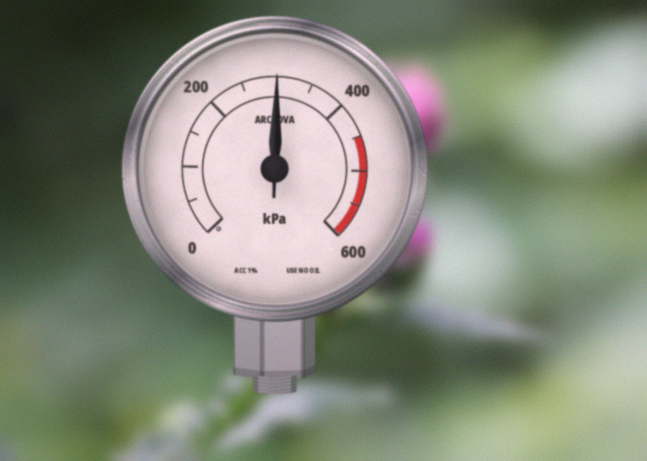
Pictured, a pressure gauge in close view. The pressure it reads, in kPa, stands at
300 kPa
